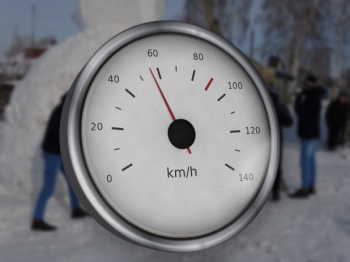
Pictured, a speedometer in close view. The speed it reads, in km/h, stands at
55 km/h
